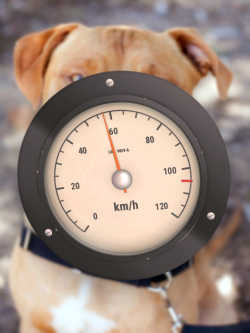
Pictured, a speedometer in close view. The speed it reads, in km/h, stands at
57.5 km/h
